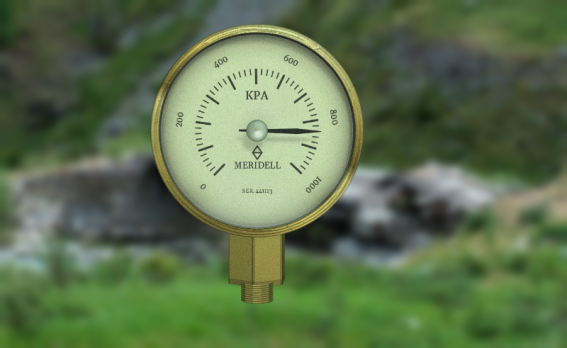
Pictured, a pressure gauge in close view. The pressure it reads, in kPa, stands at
840 kPa
